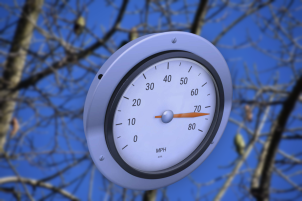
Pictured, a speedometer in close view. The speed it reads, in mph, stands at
72.5 mph
